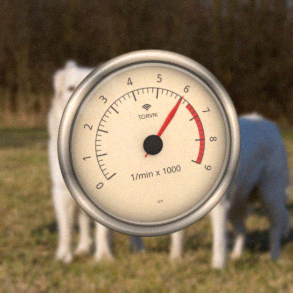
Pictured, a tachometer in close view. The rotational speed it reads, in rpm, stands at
6000 rpm
